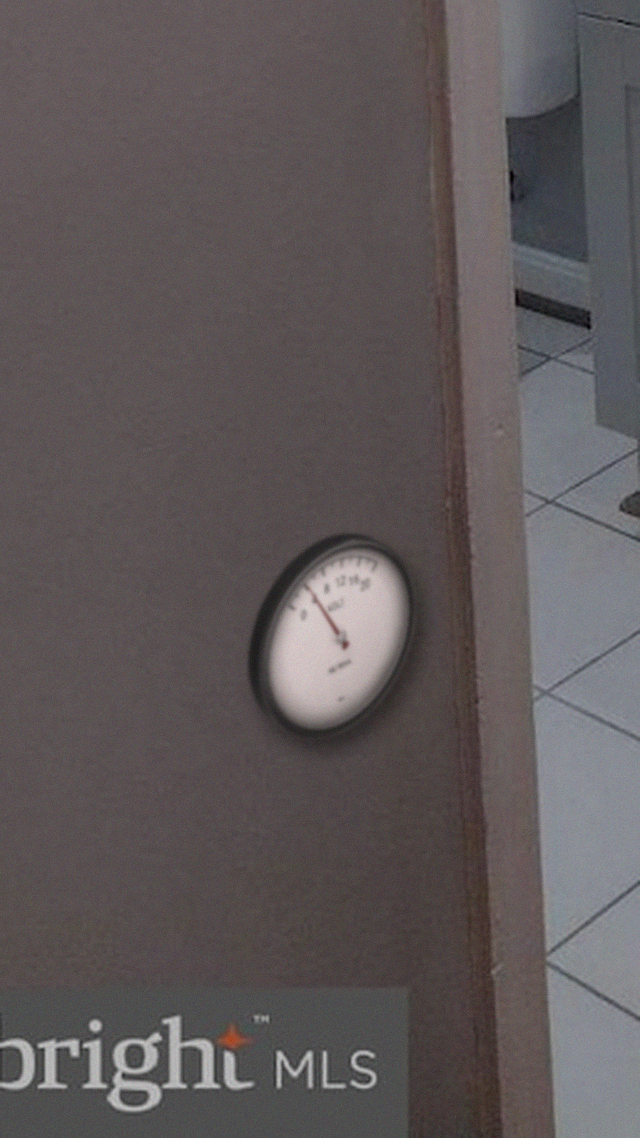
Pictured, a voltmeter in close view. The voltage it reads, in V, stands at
4 V
